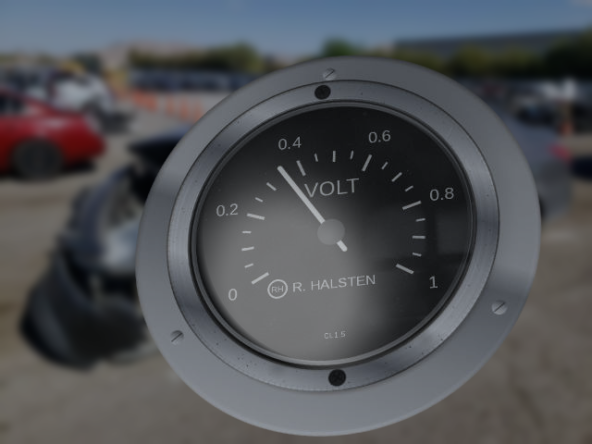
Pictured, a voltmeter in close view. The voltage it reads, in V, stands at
0.35 V
